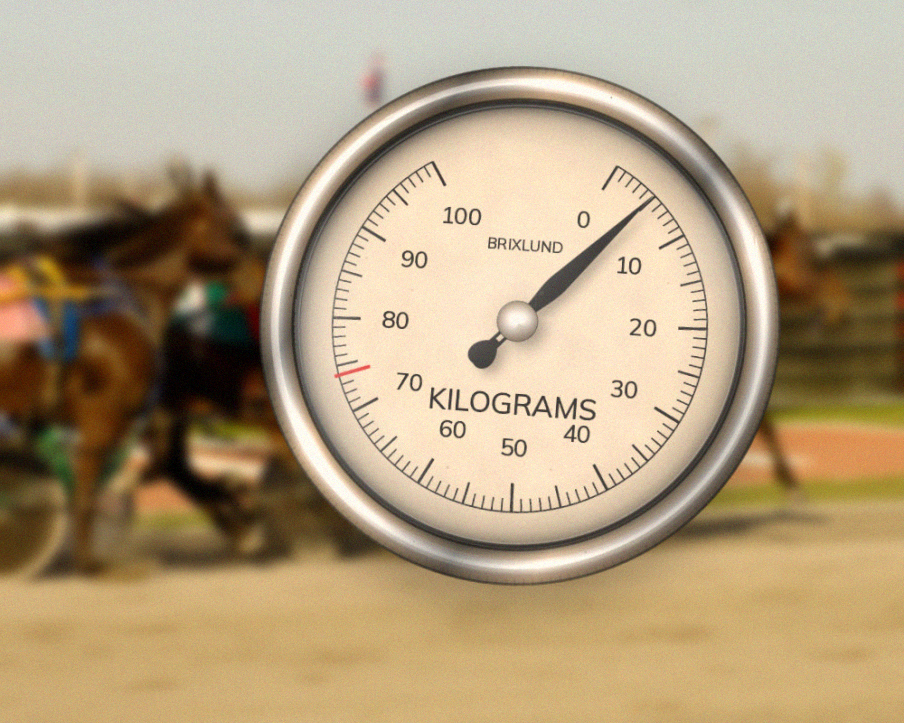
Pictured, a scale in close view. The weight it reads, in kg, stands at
5 kg
